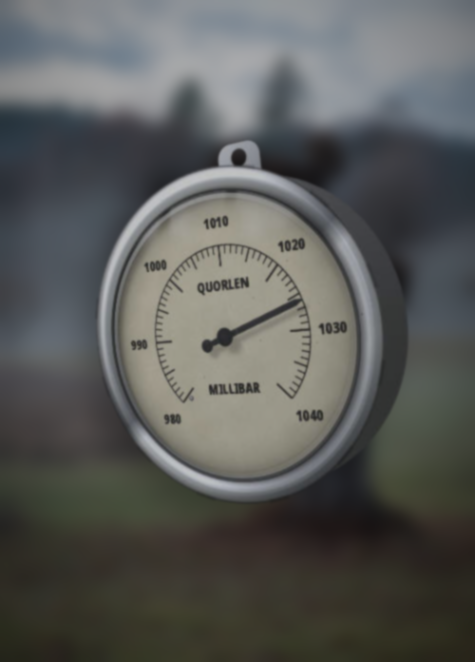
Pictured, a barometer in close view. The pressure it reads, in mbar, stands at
1026 mbar
